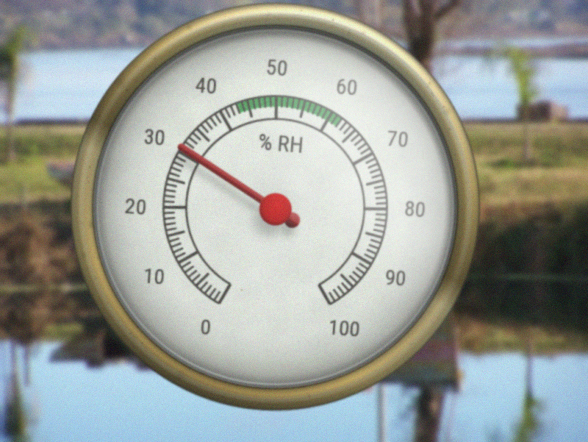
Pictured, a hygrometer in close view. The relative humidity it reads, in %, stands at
31 %
